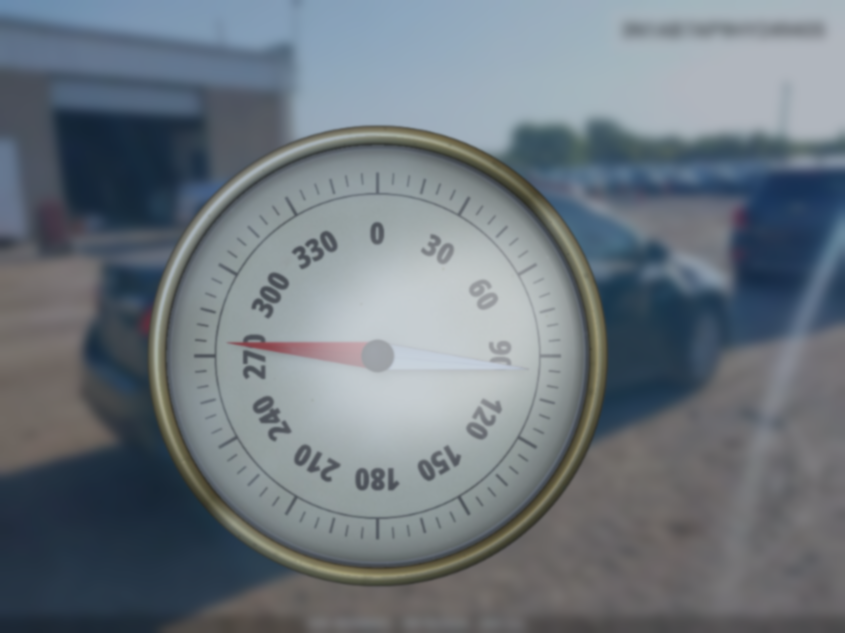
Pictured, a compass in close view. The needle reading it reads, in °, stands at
275 °
